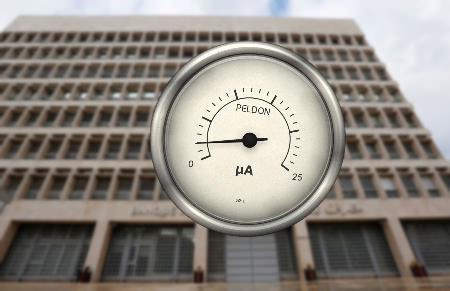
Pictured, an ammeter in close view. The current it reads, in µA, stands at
2 µA
